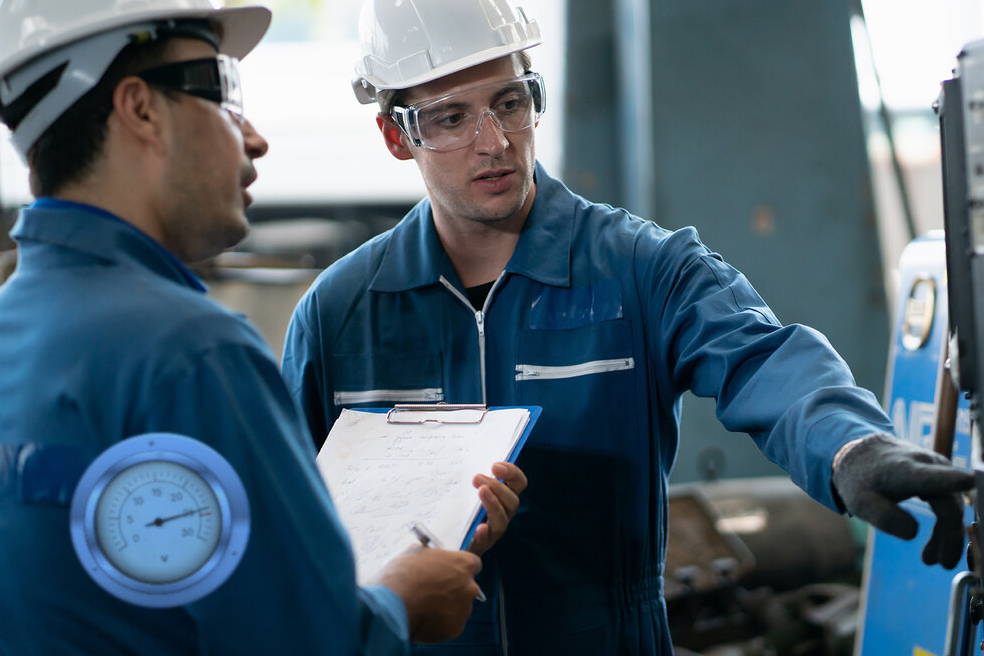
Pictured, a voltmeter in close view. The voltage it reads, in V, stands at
25 V
